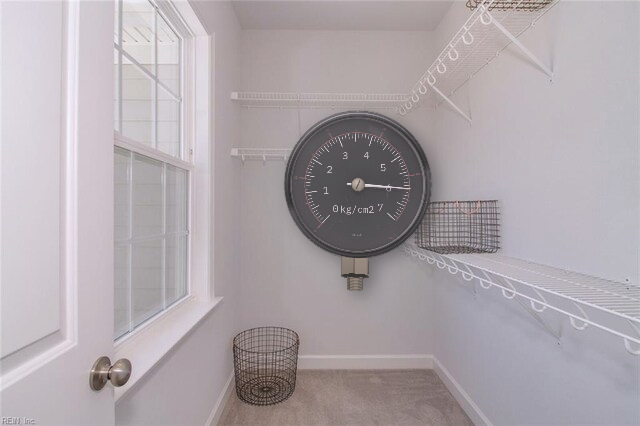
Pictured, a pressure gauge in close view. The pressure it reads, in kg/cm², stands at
6 kg/cm²
